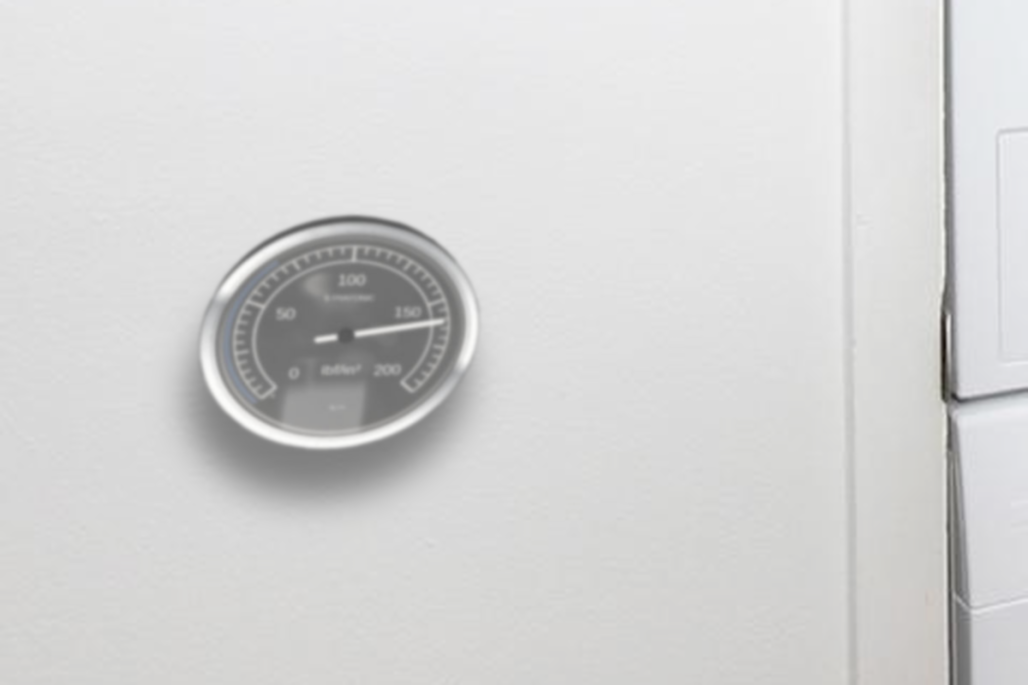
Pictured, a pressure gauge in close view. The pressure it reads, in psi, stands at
160 psi
